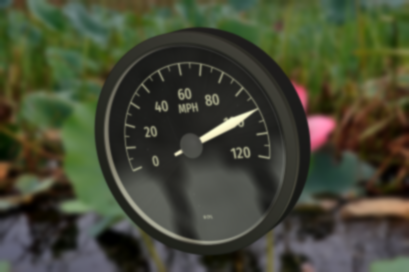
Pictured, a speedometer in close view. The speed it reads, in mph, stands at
100 mph
